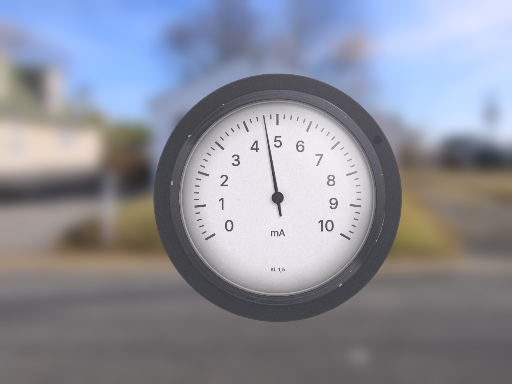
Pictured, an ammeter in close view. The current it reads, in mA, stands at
4.6 mA
